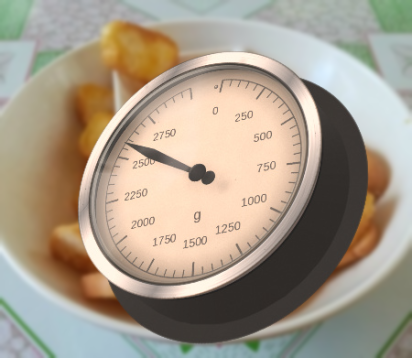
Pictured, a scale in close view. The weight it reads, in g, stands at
2575 g
